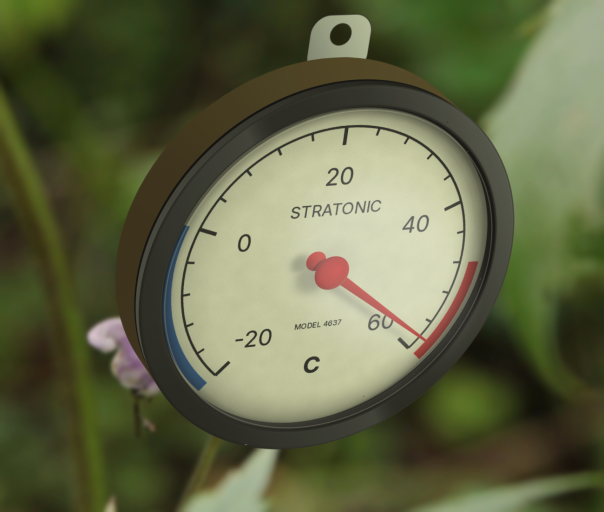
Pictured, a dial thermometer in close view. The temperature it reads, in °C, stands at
58 °C
